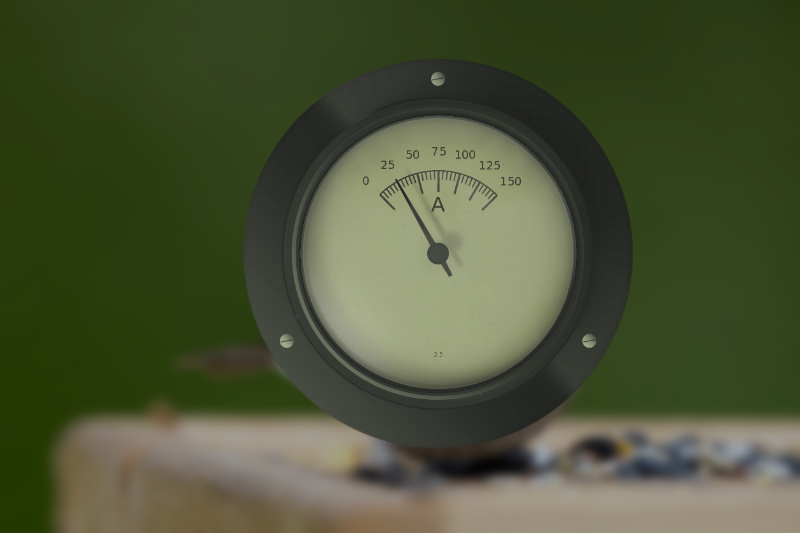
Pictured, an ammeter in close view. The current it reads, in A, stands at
25 A
